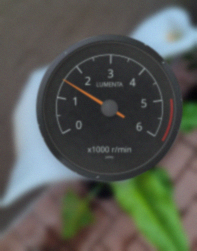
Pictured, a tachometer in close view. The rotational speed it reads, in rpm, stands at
1500 rpm
